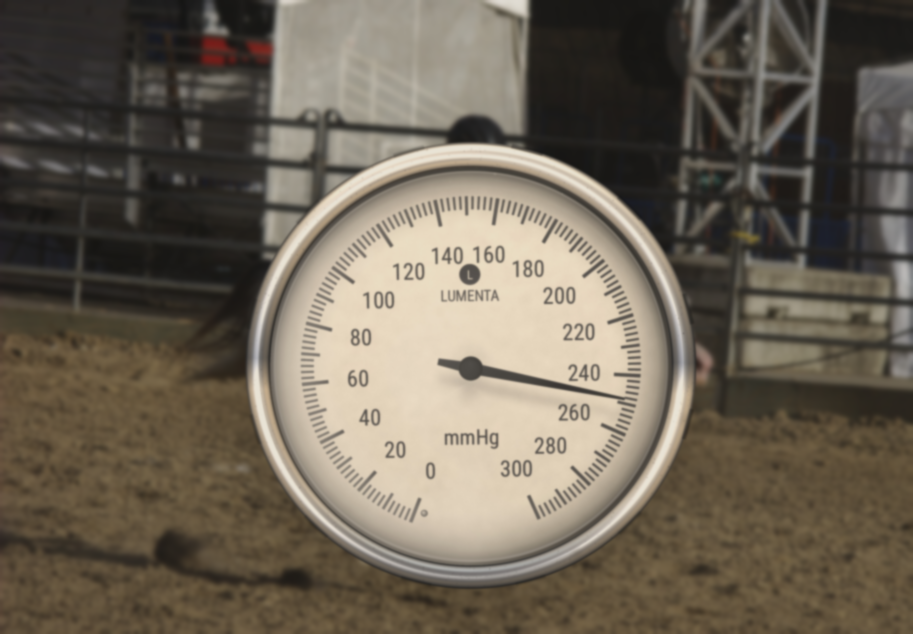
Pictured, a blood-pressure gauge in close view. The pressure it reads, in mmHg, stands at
248 mmHg
